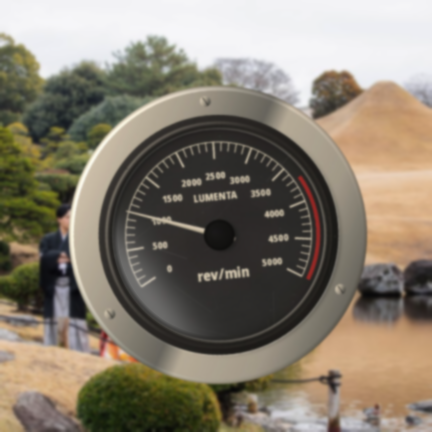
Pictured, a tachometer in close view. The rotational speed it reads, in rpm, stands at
1000 rpm
